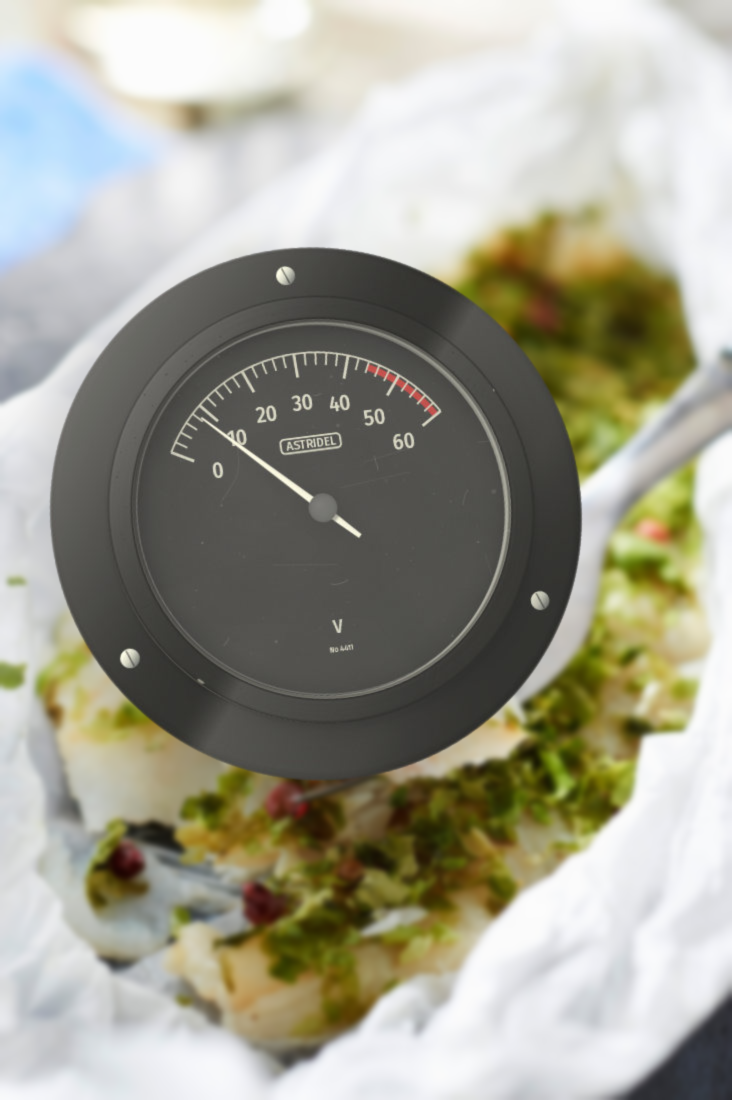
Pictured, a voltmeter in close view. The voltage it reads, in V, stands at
8 V
